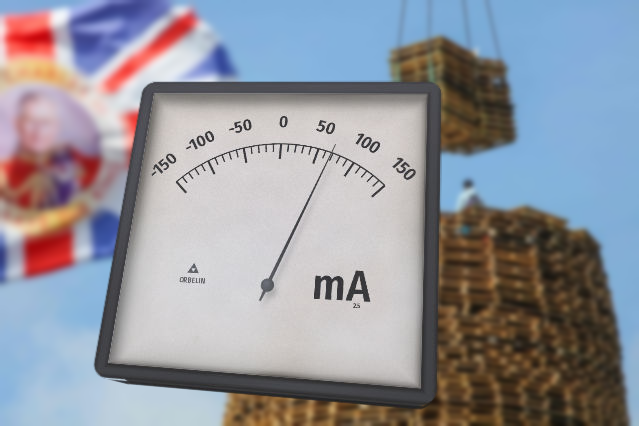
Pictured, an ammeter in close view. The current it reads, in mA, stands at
70 mA
